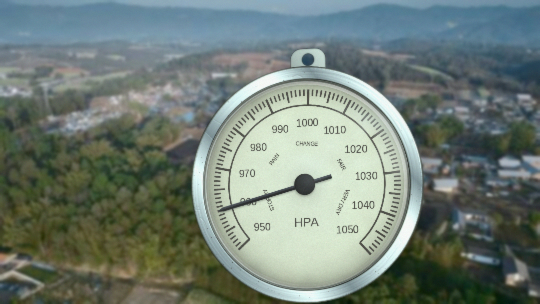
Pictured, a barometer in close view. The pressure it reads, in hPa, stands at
960 hPa
